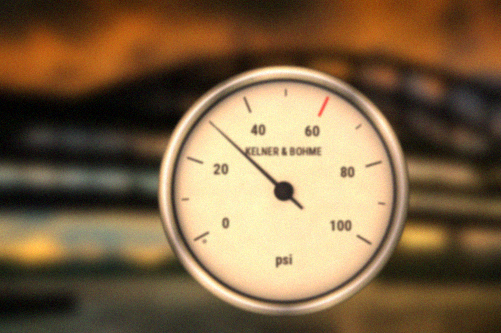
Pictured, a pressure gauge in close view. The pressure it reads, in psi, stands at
30 psi
